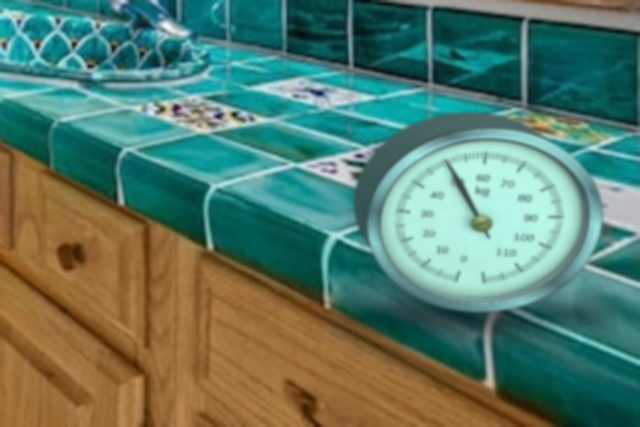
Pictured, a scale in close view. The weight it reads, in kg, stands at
50 kg
